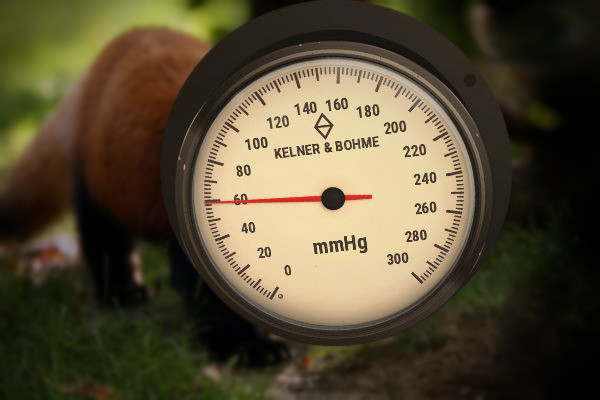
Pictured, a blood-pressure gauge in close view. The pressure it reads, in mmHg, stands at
60 mmHg
